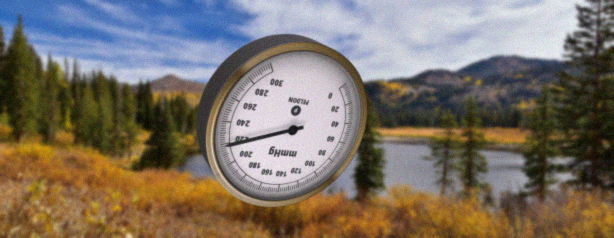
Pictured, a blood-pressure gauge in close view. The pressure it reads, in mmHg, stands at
220 mmHg
